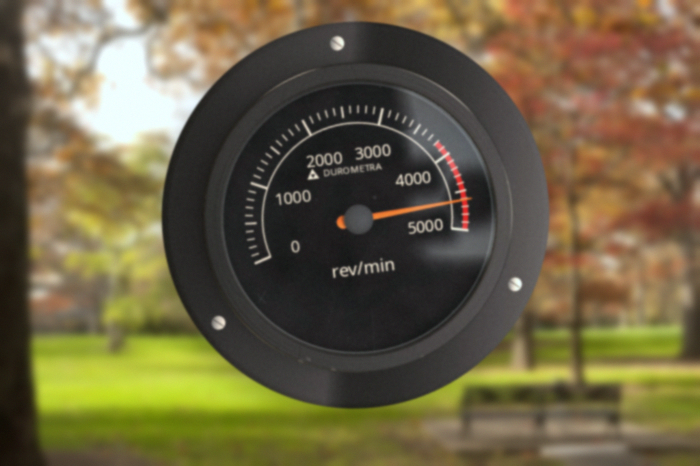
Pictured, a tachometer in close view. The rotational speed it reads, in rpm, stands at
4600 rpm
